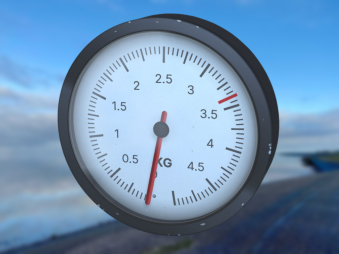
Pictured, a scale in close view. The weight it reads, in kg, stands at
0 kg
